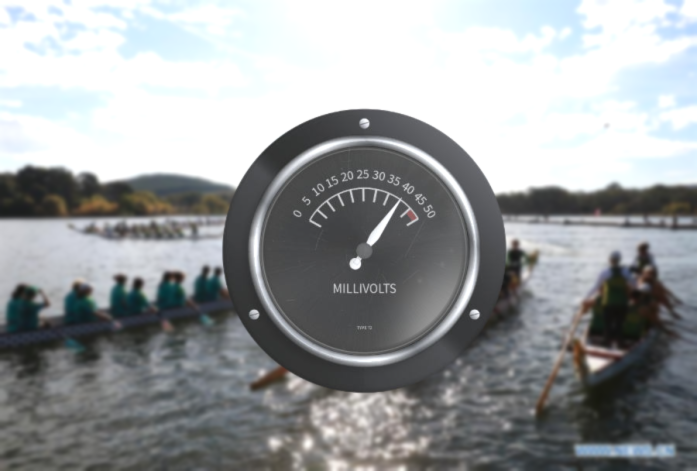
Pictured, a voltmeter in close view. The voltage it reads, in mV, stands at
40 mV
